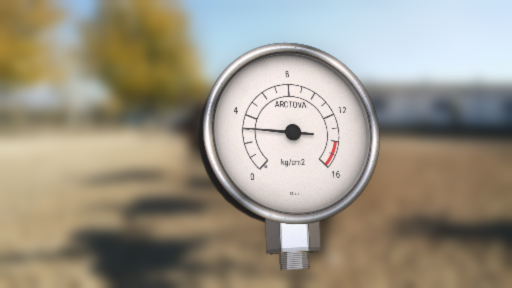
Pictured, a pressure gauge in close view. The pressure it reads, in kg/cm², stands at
3 kg/cm²
